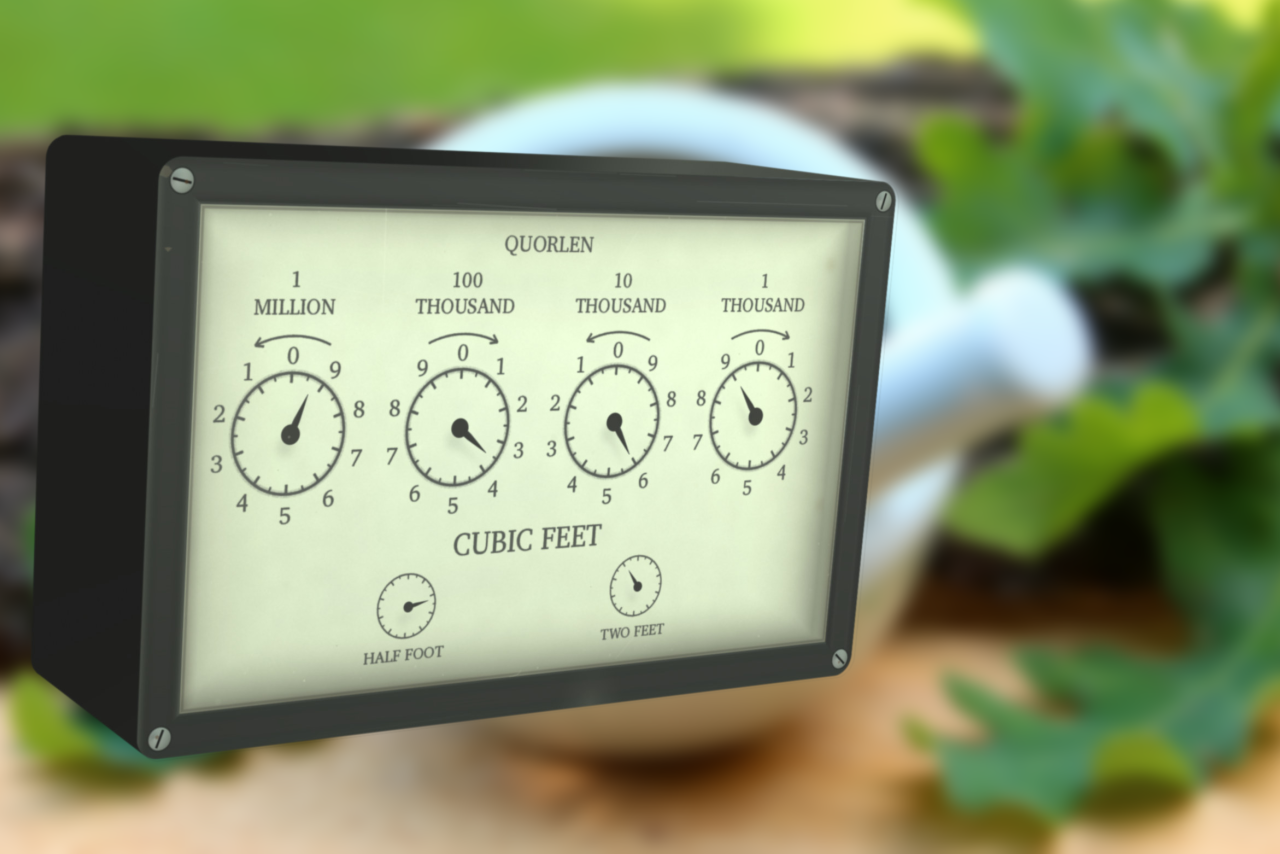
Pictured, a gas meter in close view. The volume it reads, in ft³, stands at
935900 ft³
